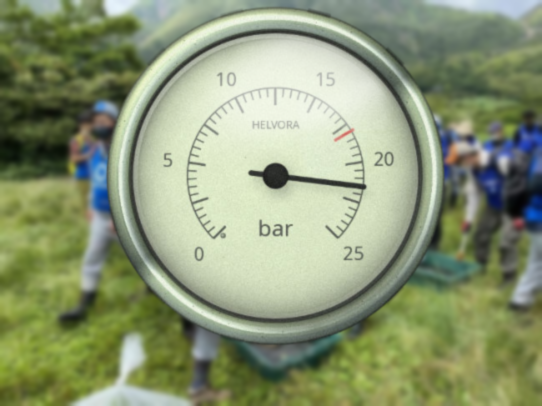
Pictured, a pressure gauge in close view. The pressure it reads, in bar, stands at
21.5 bar
